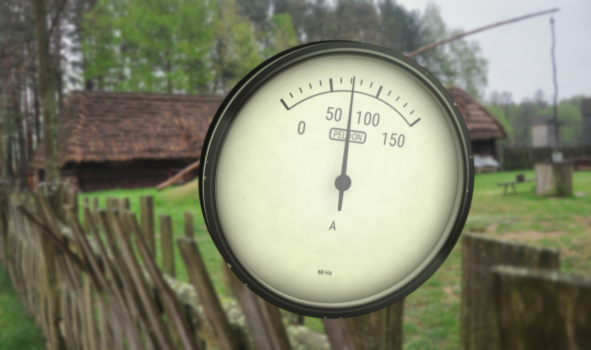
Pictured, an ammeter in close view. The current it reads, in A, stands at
70 A
